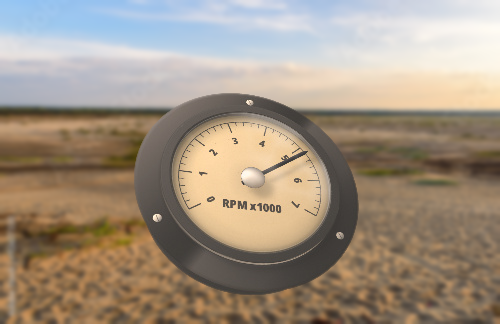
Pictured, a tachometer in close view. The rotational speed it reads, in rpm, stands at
5200 rpm
